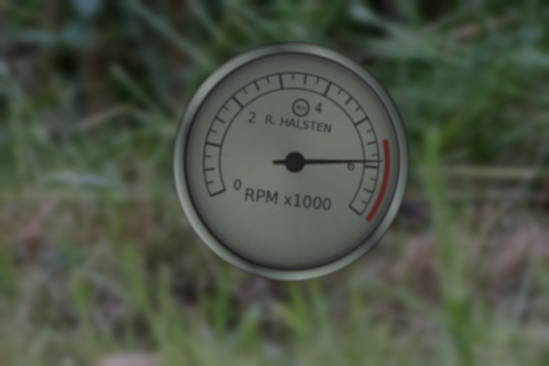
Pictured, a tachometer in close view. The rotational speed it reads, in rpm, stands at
5875 rpm
